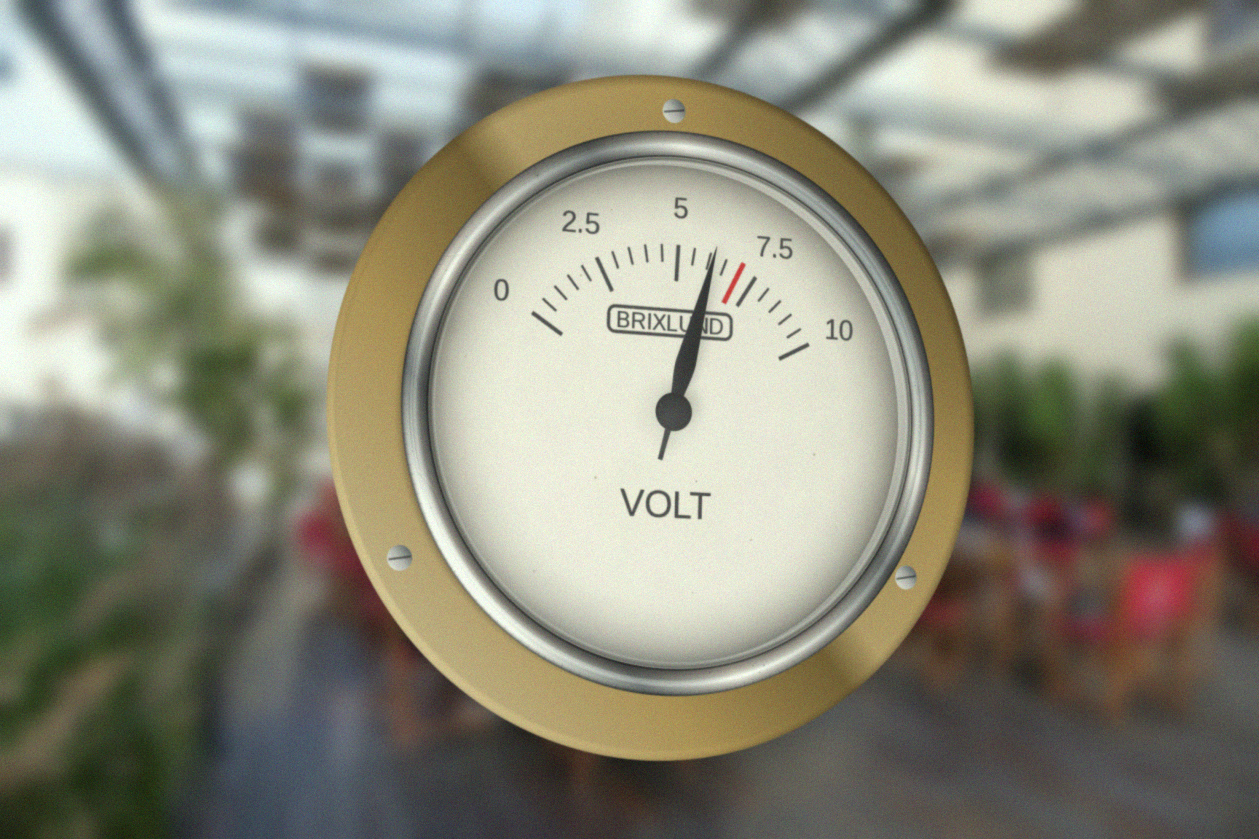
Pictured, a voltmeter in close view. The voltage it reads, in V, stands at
6 V
